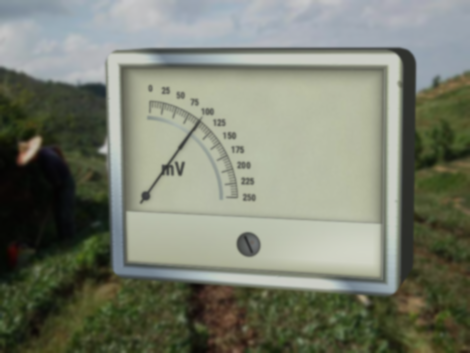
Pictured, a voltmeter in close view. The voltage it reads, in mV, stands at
100 mV
